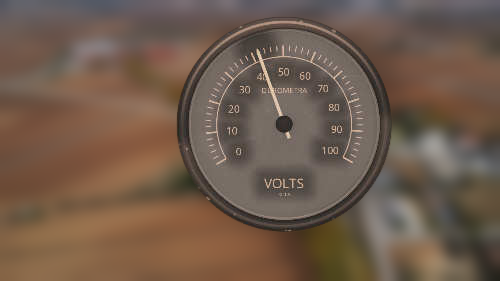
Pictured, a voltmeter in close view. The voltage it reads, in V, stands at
42 V
